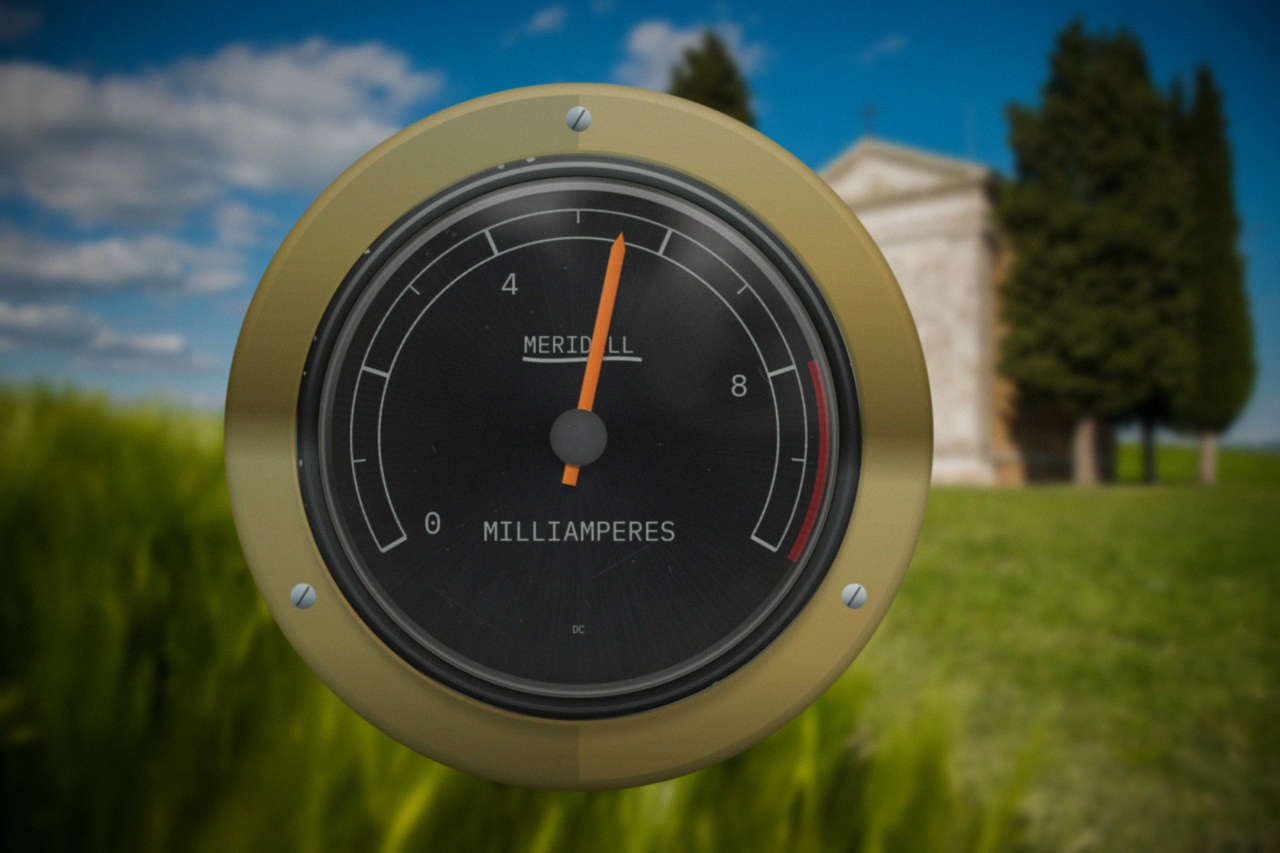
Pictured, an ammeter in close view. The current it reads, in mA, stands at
5.5 mA
